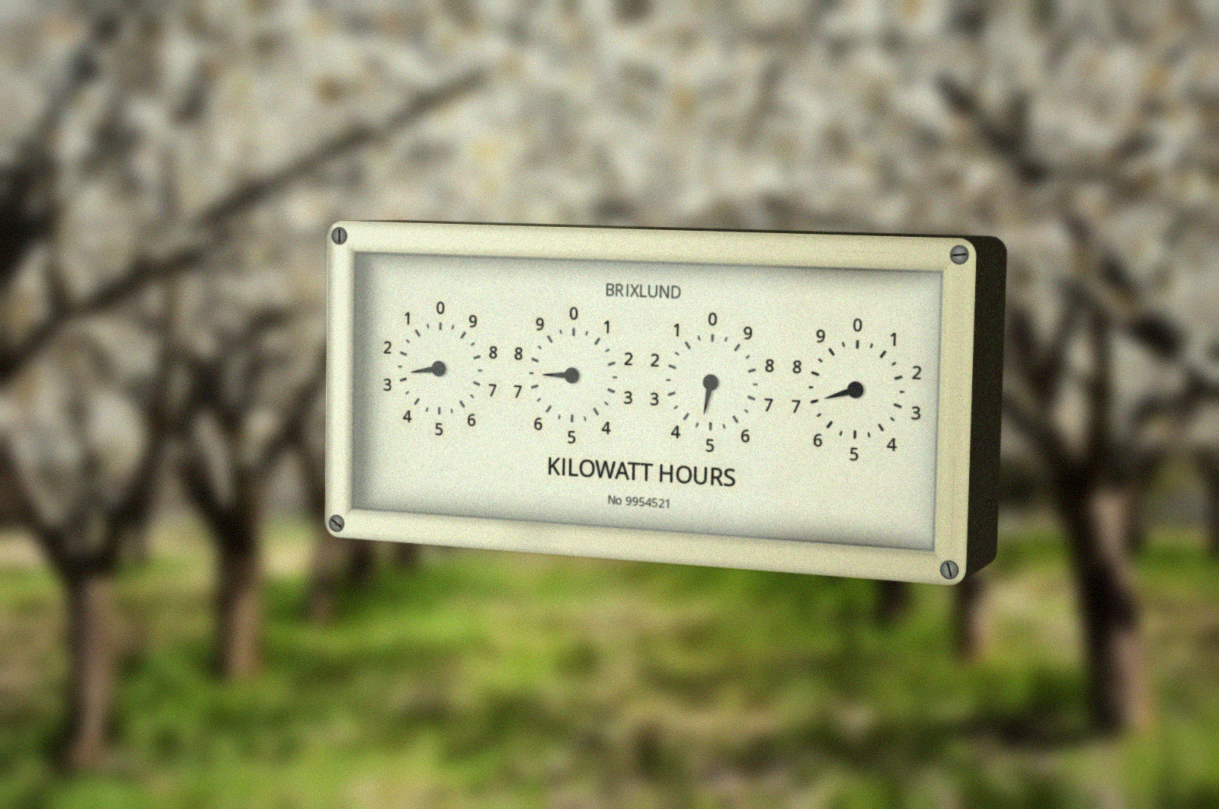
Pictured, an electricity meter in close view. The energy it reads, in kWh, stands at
2747 kWh
